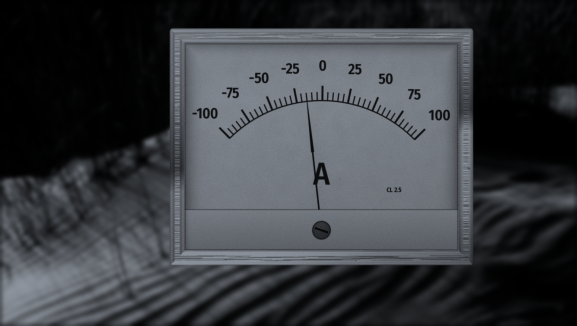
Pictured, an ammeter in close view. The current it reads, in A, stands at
-15 A
